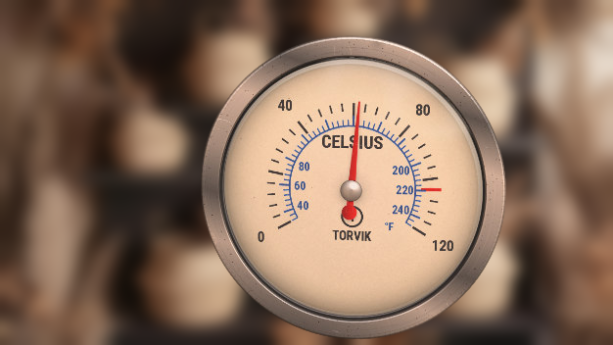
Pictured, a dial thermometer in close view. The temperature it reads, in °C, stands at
62 °C
